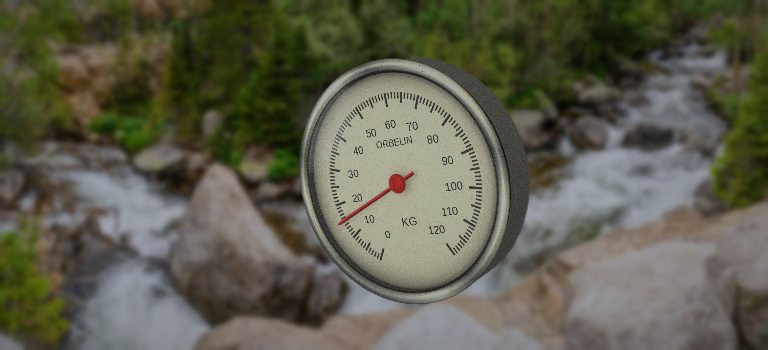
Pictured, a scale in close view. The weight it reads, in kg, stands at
15 kg
